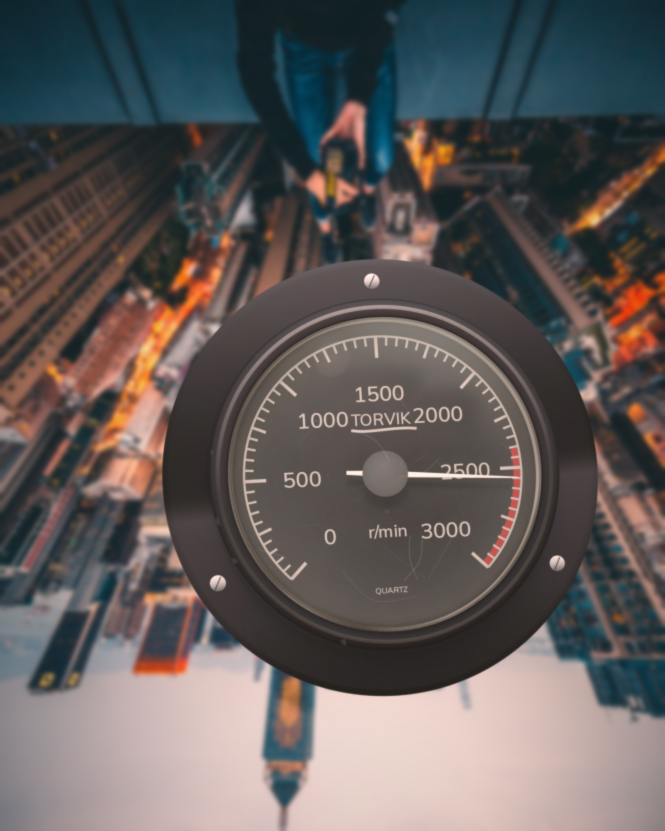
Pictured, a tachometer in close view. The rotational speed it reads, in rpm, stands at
2550 rpm
